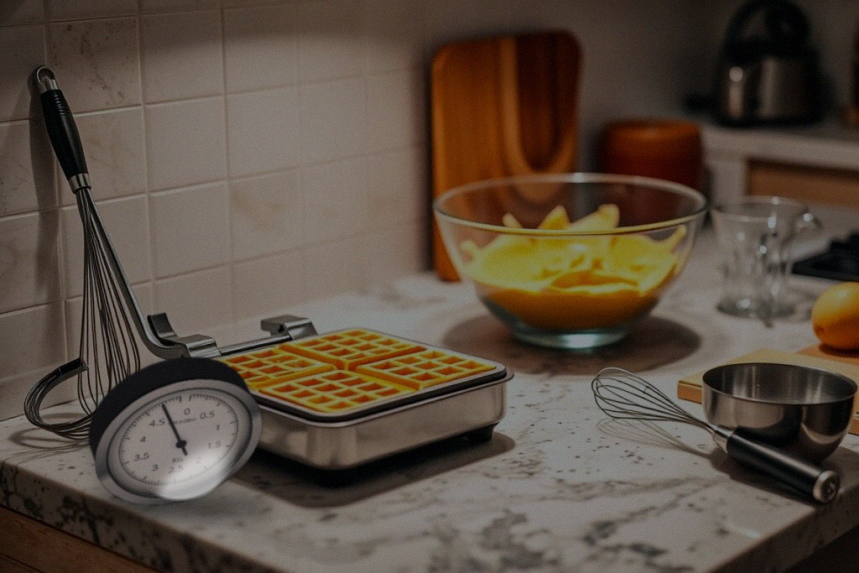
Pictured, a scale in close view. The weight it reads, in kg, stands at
4.75 kg
